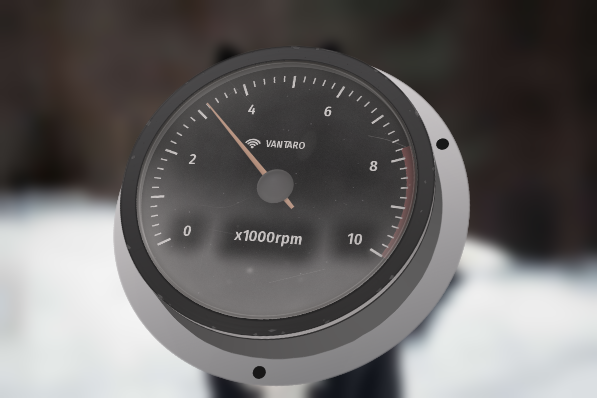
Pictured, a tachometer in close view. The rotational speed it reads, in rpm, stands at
3200 rpm
